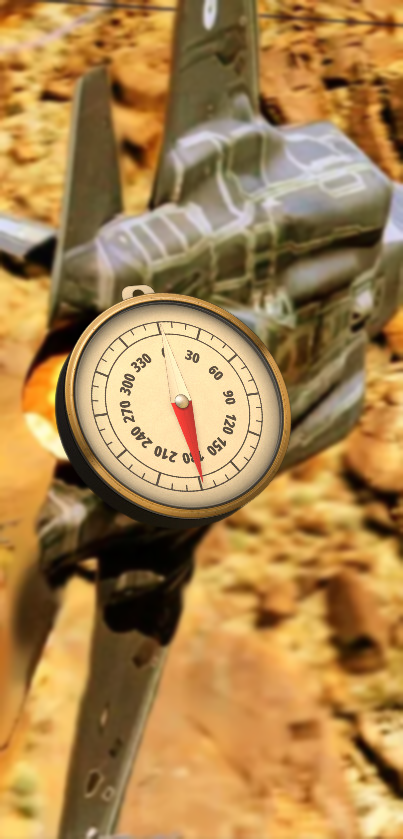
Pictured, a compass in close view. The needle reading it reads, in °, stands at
180 °
